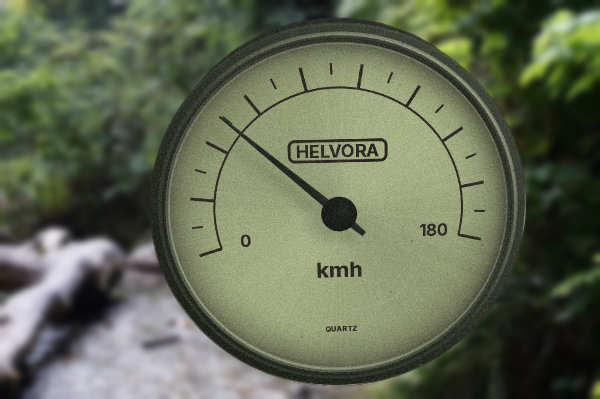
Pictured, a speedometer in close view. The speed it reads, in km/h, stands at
50 km/h
